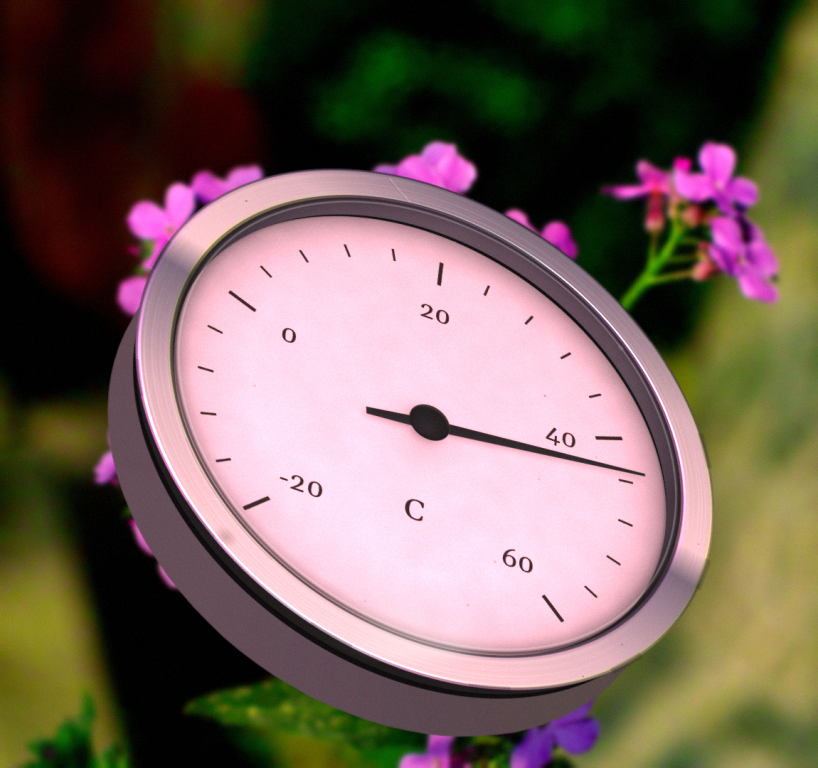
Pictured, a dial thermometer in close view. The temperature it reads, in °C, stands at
44 °C
